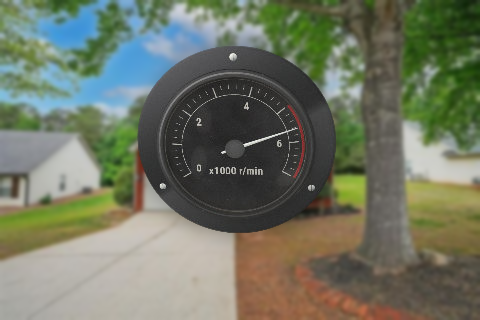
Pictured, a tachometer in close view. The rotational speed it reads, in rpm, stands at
5600 rpm
